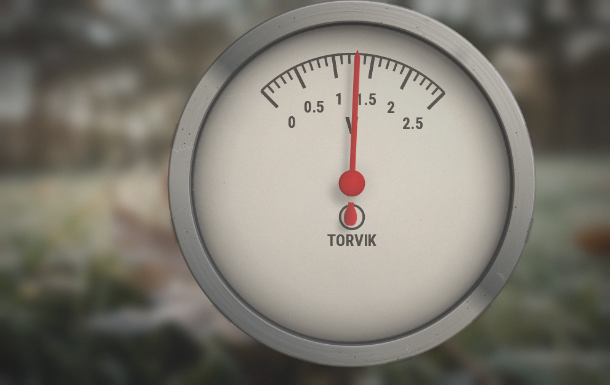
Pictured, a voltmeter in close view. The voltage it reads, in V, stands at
1.3 V
